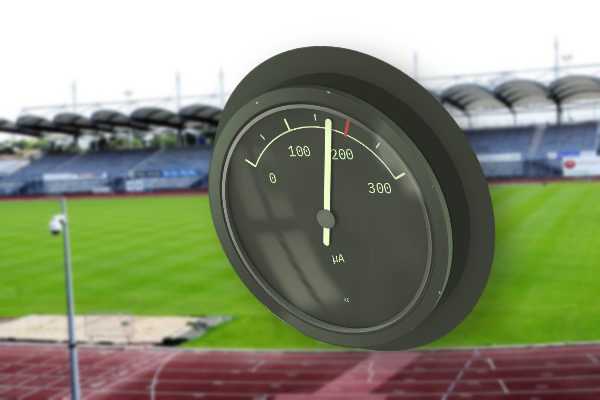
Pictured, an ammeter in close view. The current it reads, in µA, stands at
175 µA
